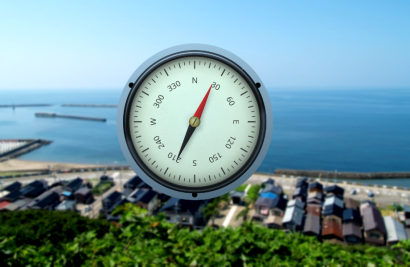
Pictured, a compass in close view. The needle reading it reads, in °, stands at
25 °
